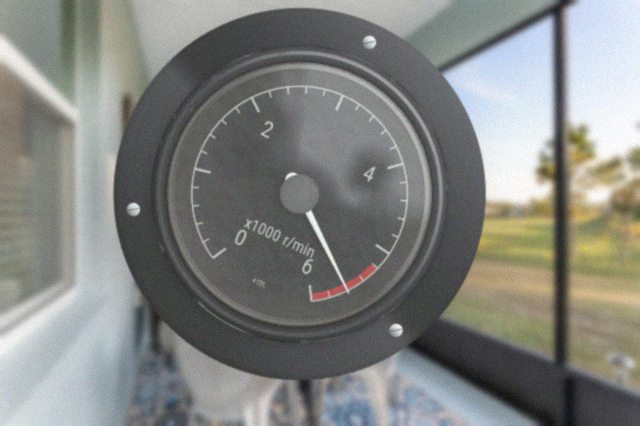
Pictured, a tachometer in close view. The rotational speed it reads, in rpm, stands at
5600 rpm
